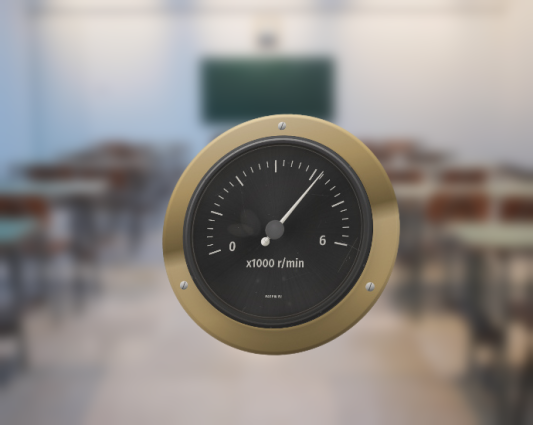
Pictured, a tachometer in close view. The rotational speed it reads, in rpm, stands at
4200 rpm
